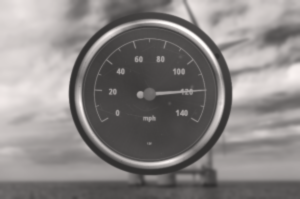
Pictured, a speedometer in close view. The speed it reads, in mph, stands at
120 mph
